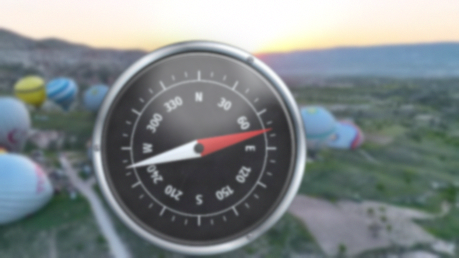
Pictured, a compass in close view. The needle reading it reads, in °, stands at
75 °
